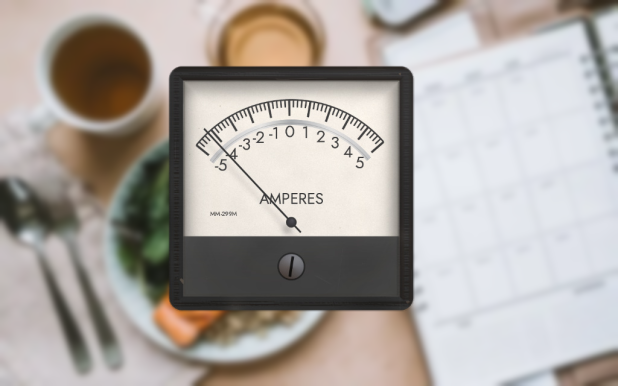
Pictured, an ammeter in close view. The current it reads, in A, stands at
-4.2 A
